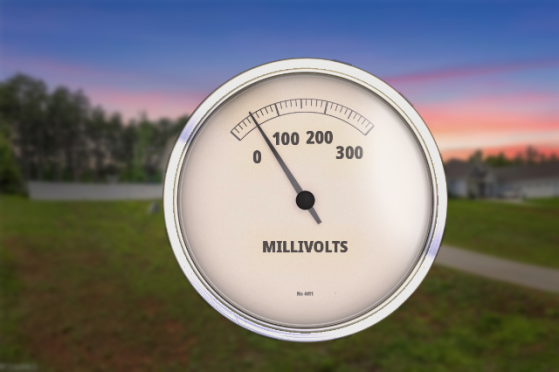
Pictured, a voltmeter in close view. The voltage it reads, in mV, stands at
50 mV
